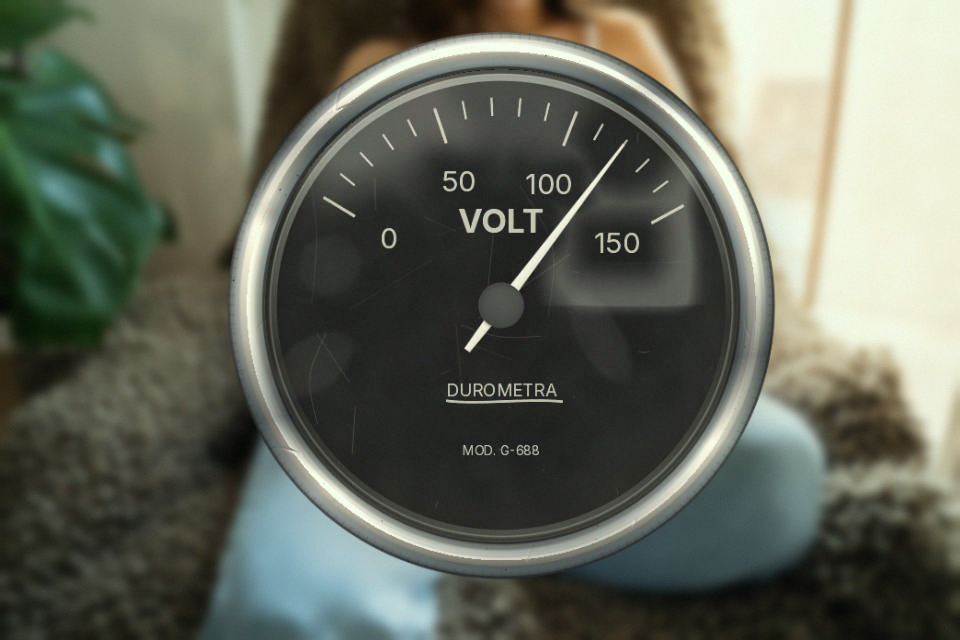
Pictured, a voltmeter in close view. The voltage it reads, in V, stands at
120 V
